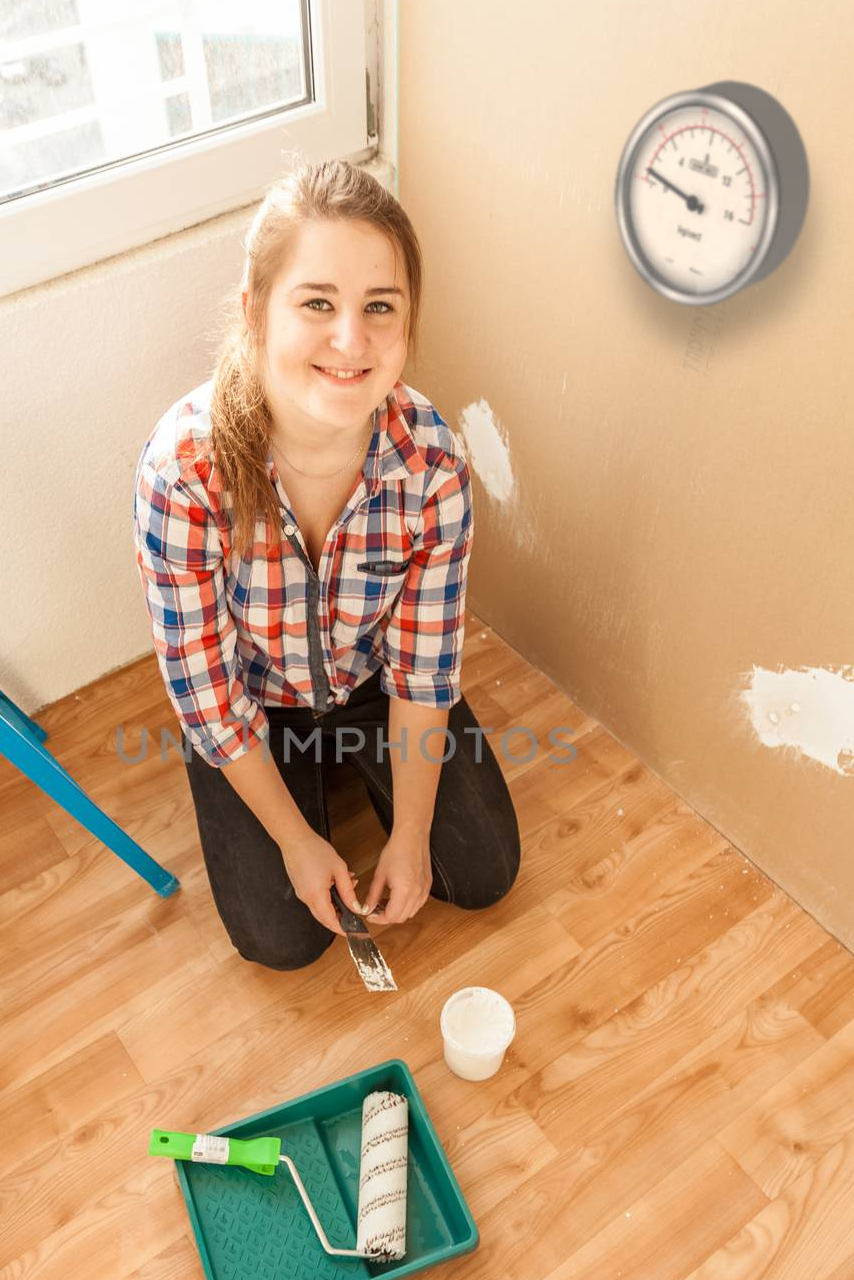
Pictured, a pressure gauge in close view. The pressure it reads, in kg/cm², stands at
1 kg/cm²
